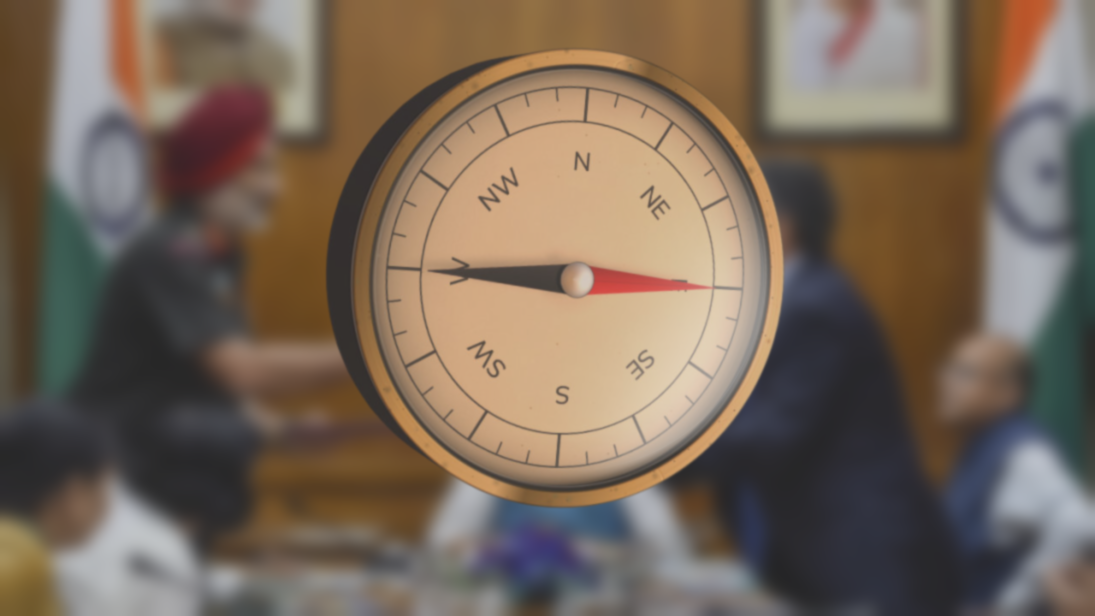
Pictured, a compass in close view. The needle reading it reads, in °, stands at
90 °
